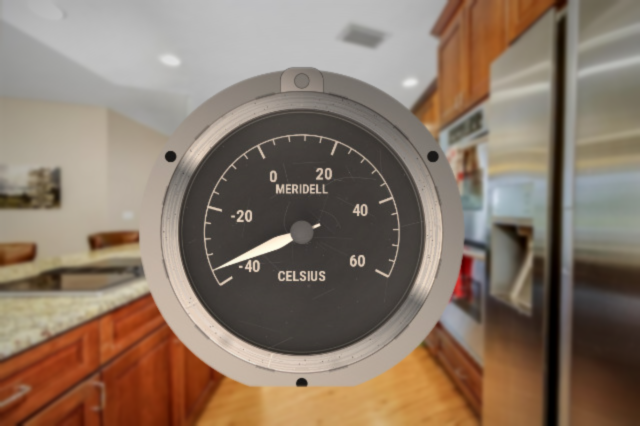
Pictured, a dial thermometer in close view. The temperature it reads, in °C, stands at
-36 °C
